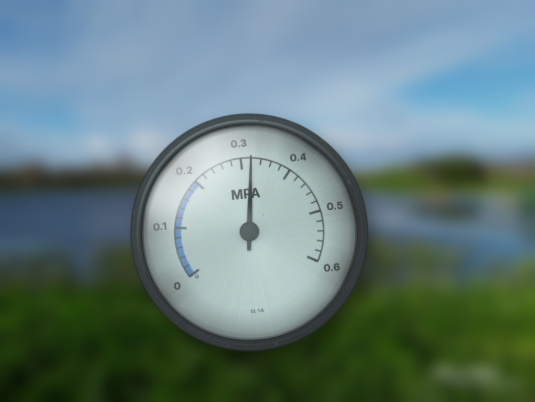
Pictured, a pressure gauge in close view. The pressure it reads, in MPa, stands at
0.32 MPa
